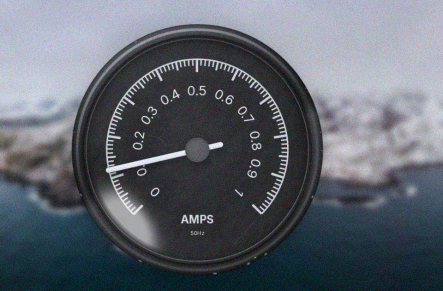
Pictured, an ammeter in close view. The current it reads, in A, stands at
0.12 A
